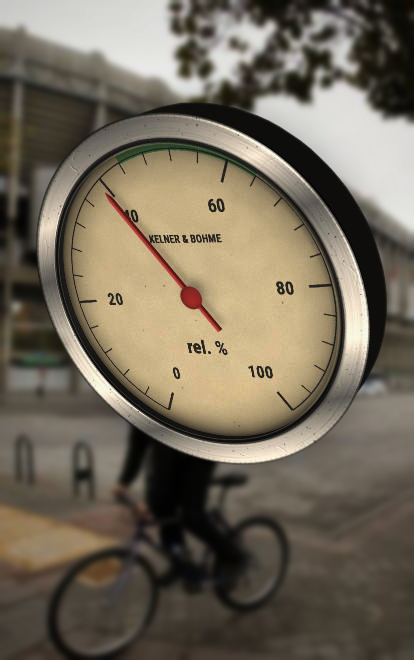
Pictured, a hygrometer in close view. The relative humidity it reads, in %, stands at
40 %
